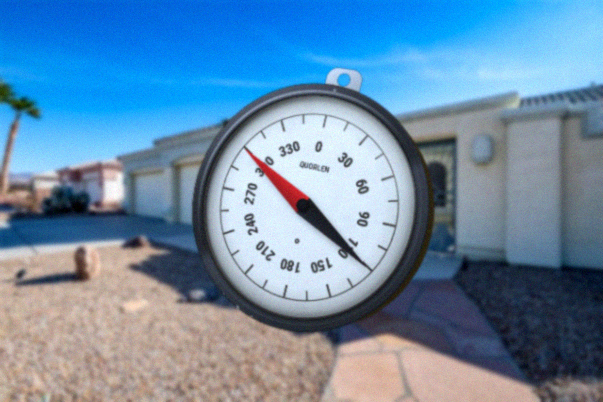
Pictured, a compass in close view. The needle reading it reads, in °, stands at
300 °
